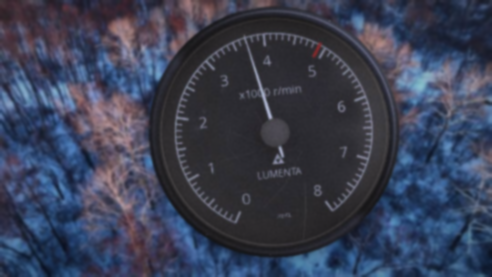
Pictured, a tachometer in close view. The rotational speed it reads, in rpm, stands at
3700 rpm
